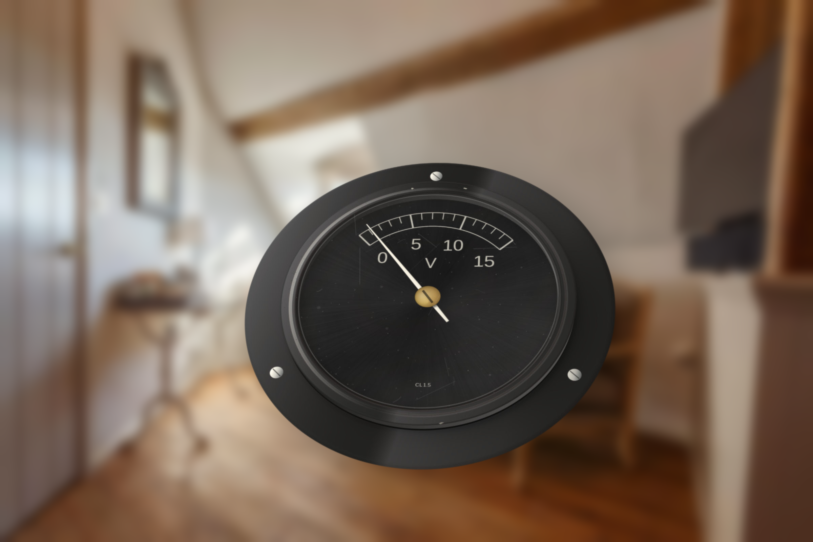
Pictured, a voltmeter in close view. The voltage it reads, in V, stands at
1 V
